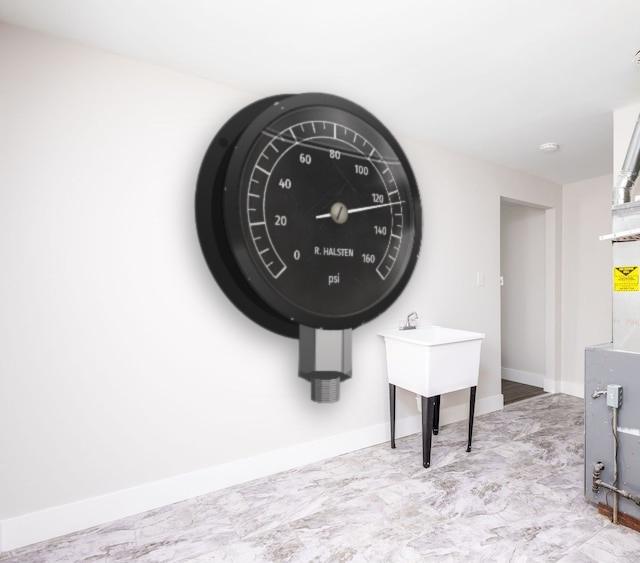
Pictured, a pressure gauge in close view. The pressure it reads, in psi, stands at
125 psi
